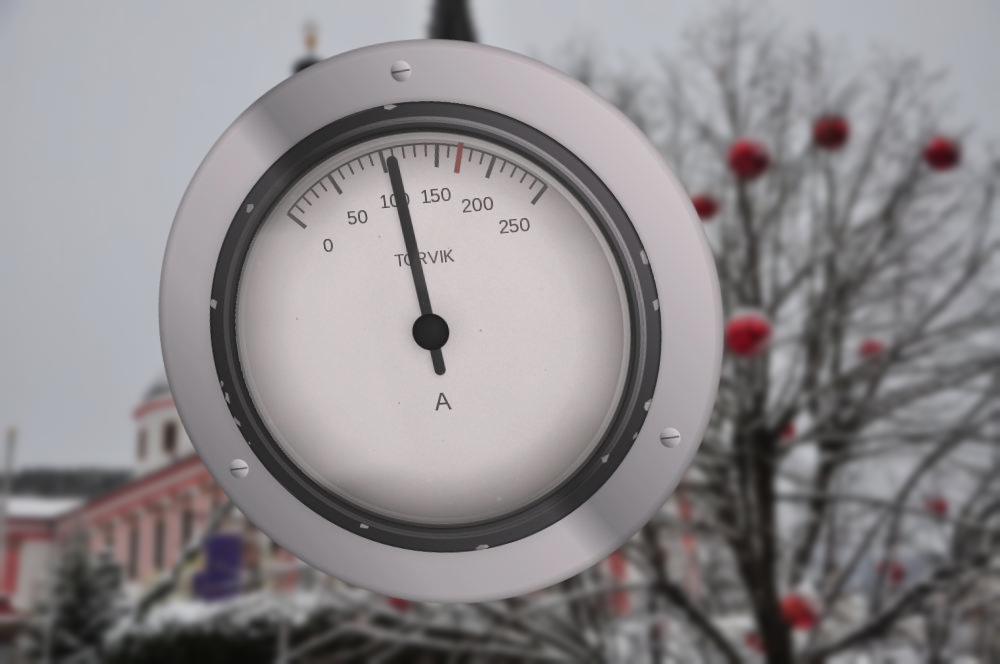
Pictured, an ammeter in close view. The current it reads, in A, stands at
110 A
